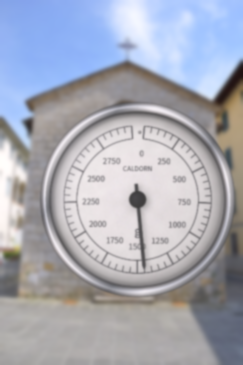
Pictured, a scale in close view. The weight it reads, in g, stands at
1450 g
